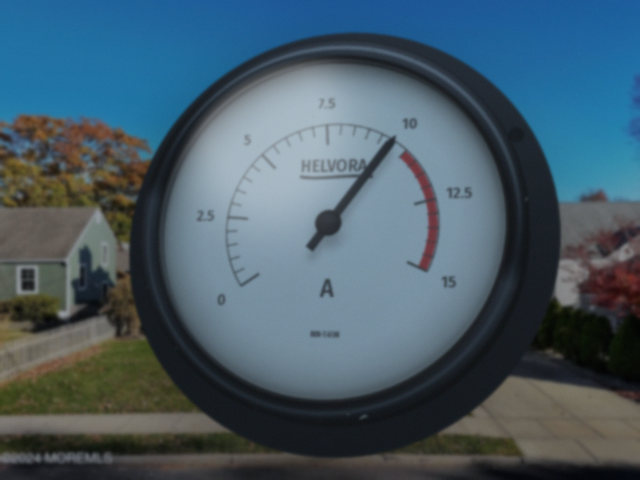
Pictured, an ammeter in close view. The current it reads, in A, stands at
10 A
